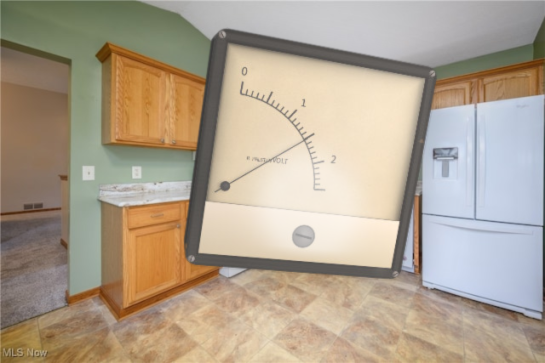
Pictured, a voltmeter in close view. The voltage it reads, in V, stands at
1.5 V
